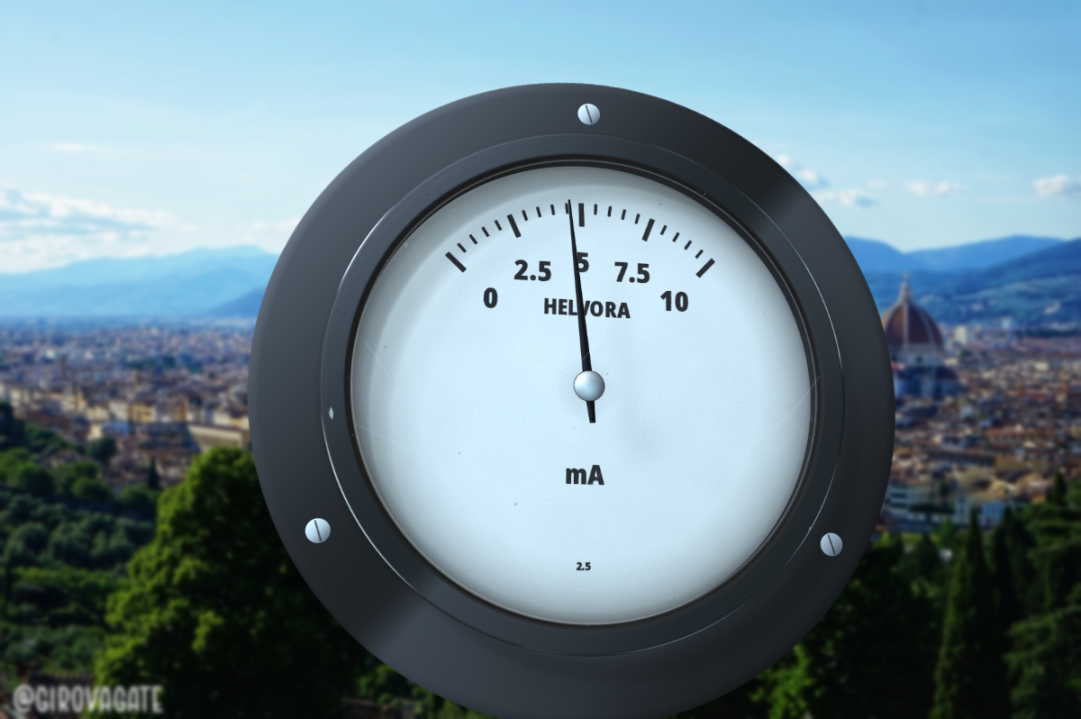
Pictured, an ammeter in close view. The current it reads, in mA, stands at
4.5 mA
